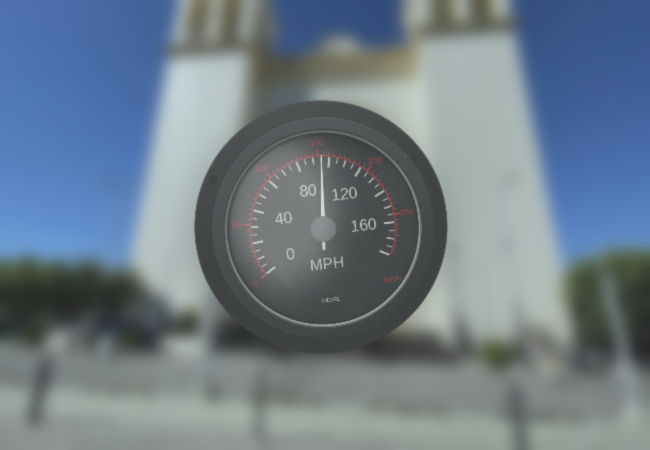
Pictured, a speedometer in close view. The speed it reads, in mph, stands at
95 mph
